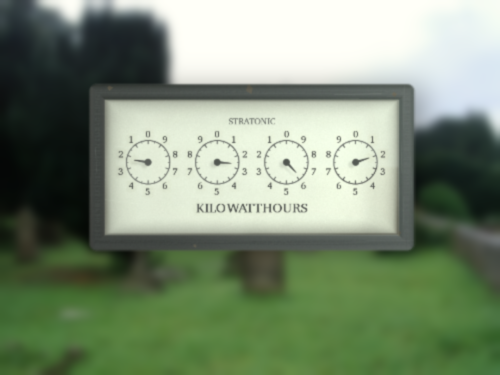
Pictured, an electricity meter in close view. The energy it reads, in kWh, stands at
2262 kWh
